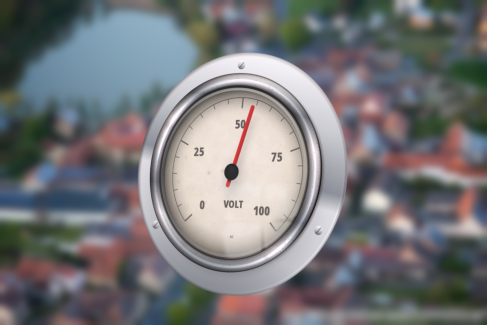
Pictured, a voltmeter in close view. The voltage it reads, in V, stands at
55 V
